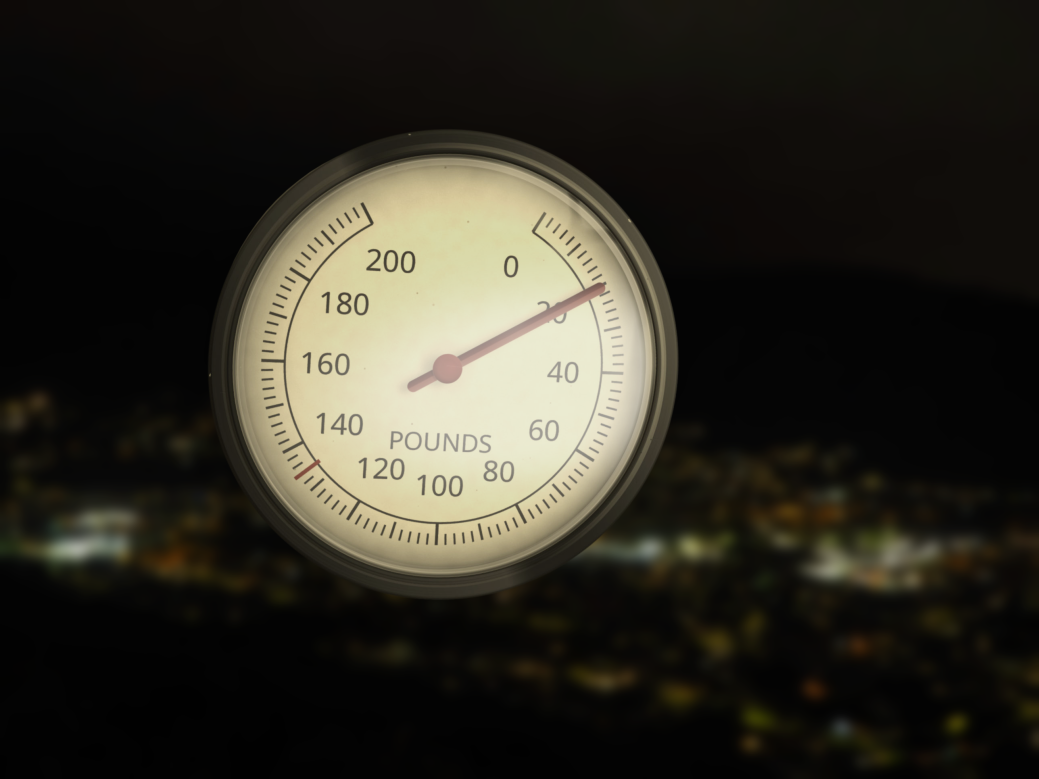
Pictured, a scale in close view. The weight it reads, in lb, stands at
20 lb
